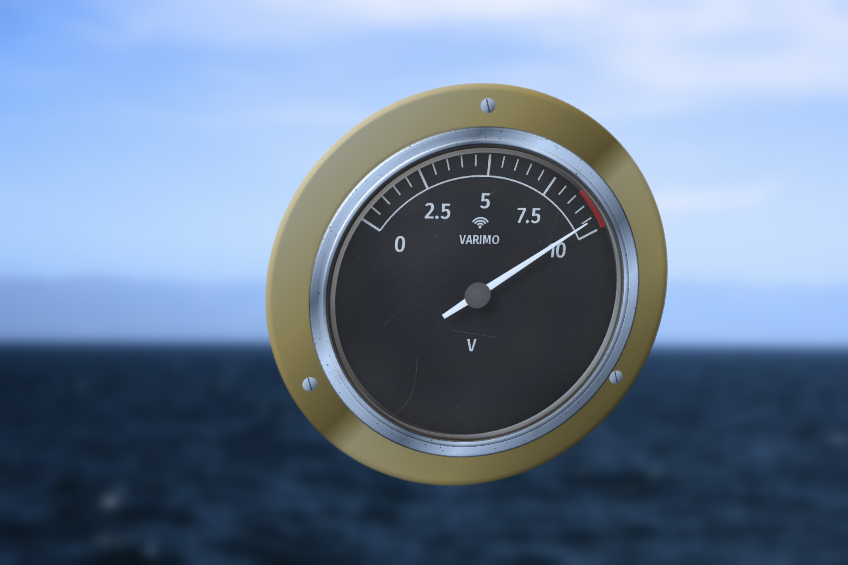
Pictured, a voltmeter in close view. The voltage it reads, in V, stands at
9.5 V
